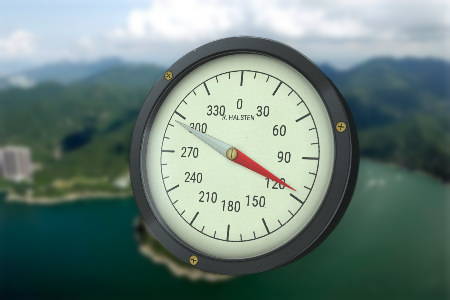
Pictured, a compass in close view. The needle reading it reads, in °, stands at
115 °
